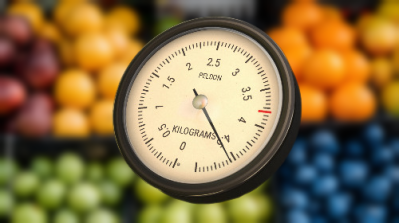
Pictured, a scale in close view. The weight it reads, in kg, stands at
4.55 kg
